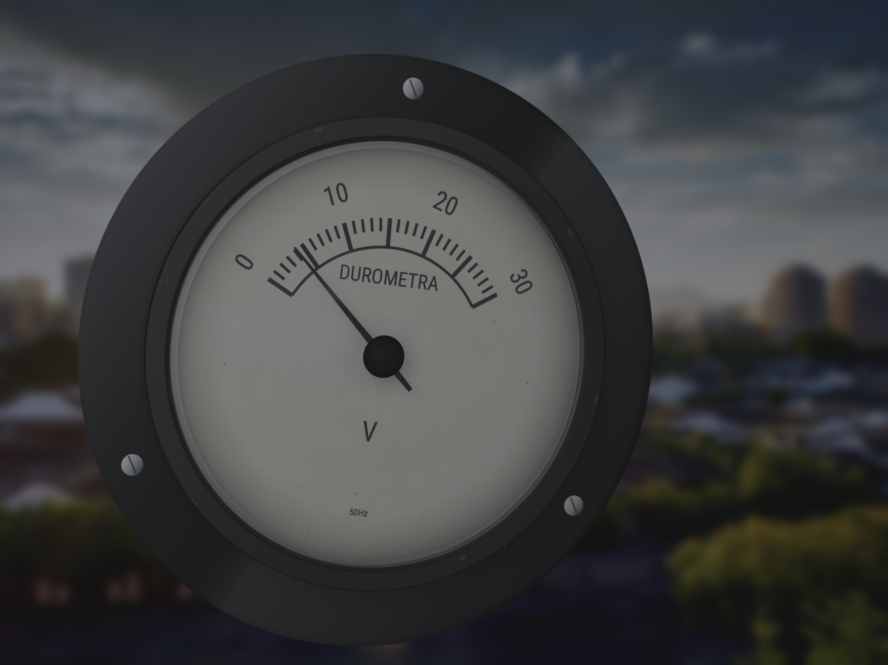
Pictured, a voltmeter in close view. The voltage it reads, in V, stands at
4 V
